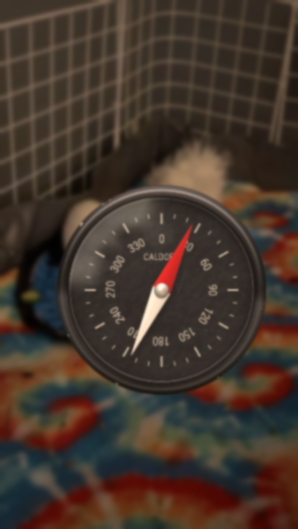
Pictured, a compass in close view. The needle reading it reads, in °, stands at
25 °
